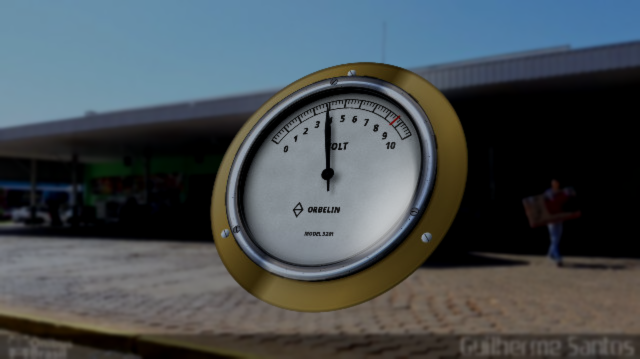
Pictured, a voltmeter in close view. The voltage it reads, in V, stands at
4 V
